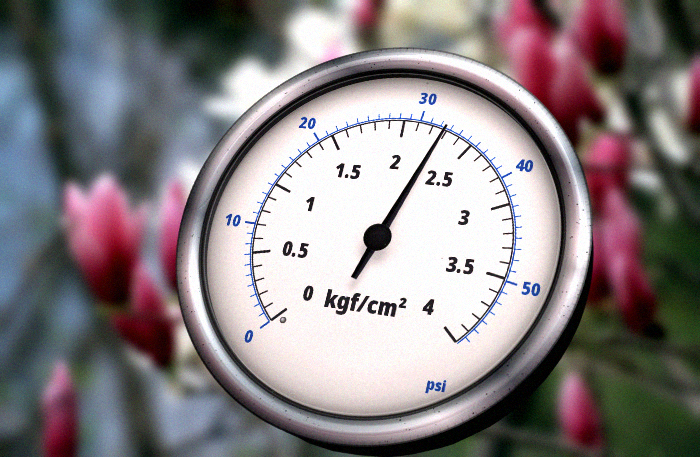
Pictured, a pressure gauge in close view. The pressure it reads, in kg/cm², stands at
2.3 kg/cm²
